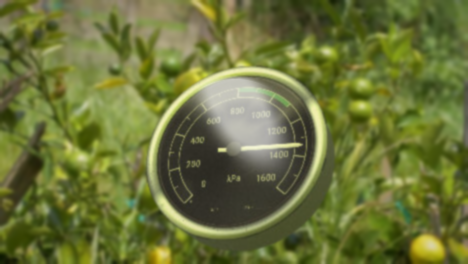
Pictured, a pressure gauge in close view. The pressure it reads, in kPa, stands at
1350 kPa
